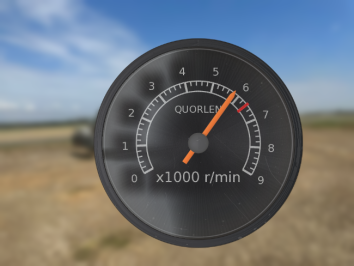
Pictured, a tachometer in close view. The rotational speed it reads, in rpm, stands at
5800 rpm
